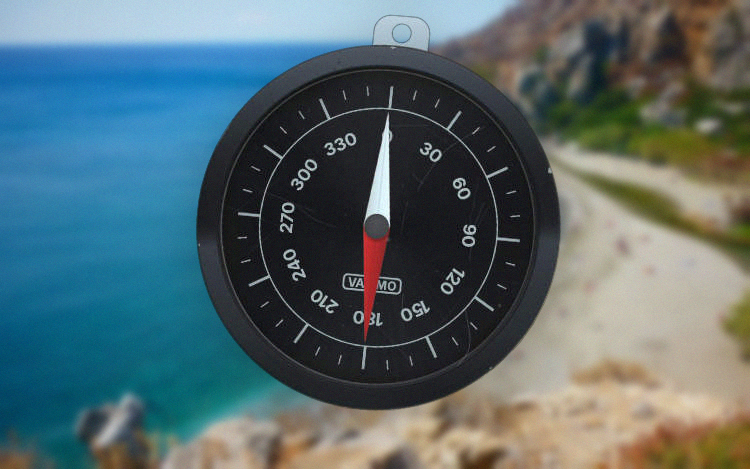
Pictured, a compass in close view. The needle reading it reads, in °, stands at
180 °
